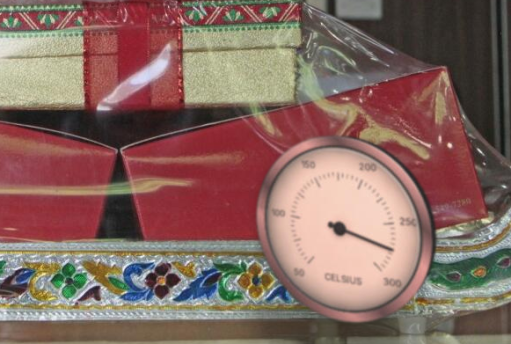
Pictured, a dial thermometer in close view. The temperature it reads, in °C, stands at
275 °C
